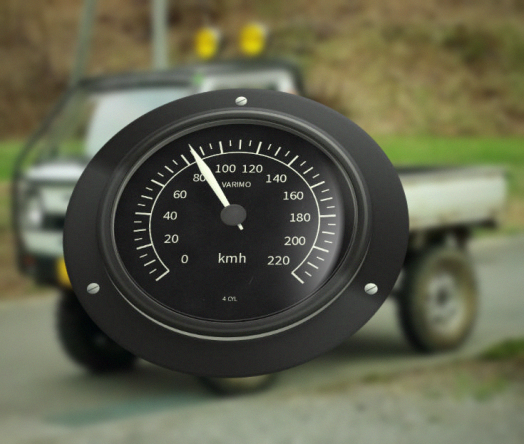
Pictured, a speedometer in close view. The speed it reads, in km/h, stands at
85 km/h
